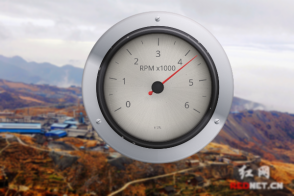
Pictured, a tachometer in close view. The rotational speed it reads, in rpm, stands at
4250 rpm
